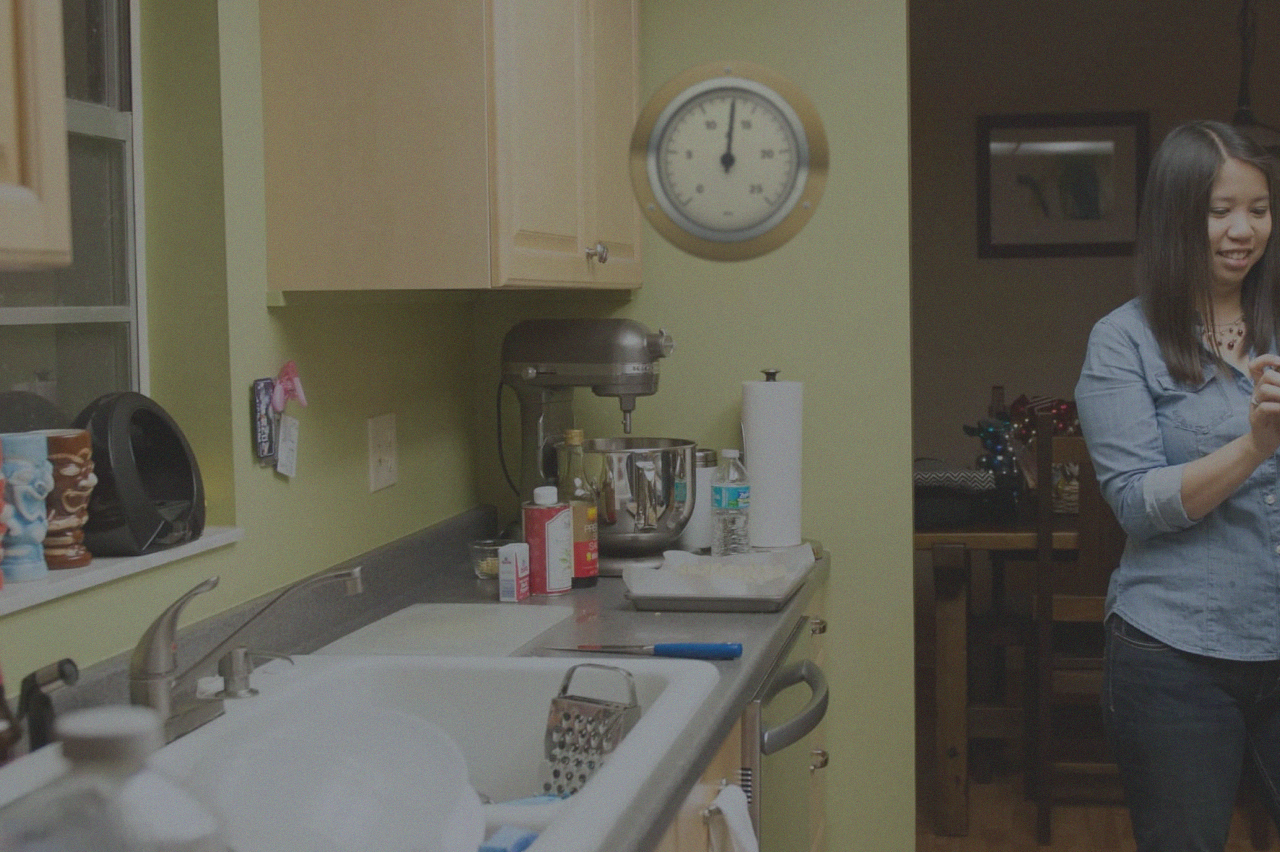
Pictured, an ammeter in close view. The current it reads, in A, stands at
13 A
